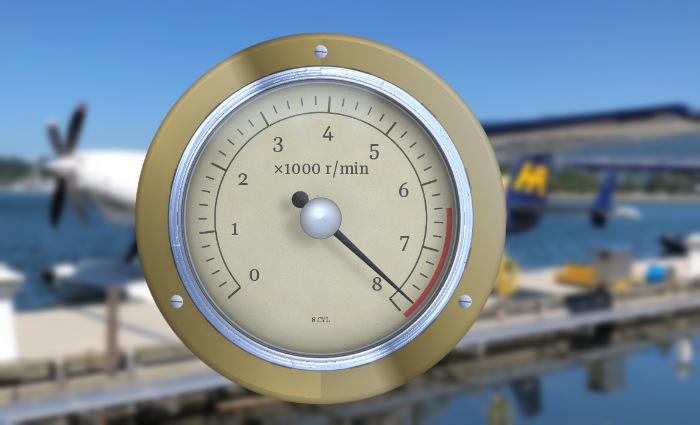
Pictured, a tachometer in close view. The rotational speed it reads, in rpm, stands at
7800 rpm
